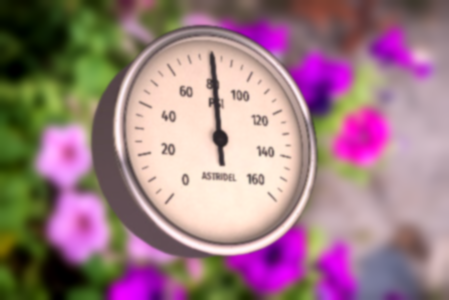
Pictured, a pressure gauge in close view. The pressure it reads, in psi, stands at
80 psi
